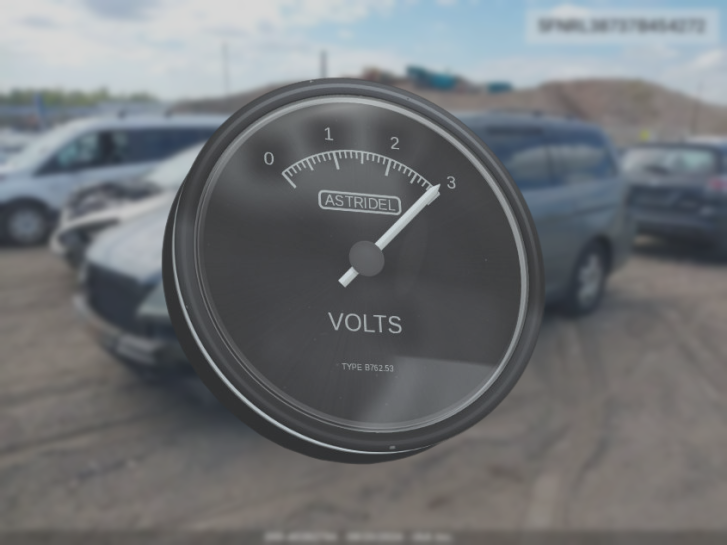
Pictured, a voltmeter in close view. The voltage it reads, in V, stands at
2.9 V
